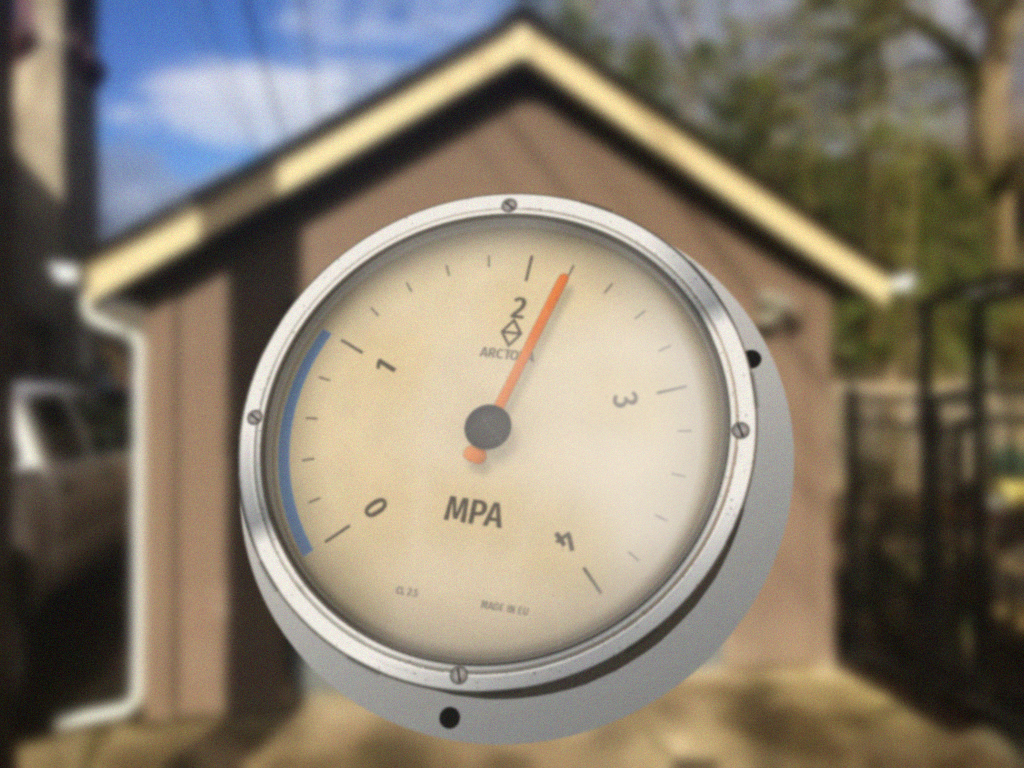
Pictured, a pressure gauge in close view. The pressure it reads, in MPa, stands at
2.2 MPa
